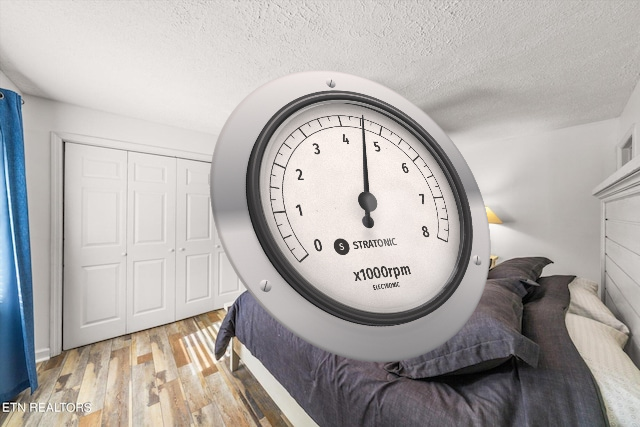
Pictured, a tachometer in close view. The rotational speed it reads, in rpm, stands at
4500 rpm
